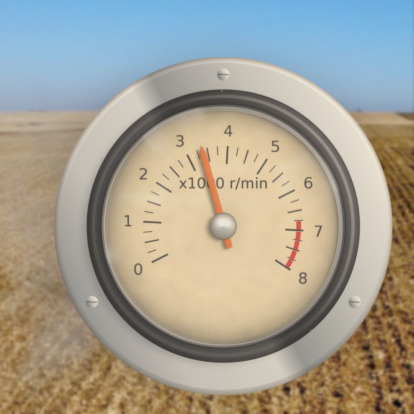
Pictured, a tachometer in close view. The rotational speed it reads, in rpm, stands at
3375 rpm
